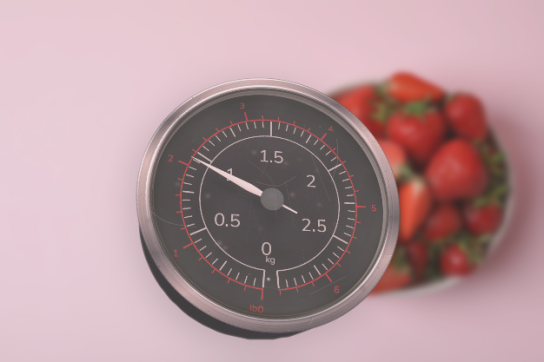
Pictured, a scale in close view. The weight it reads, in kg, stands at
0.95 kg
